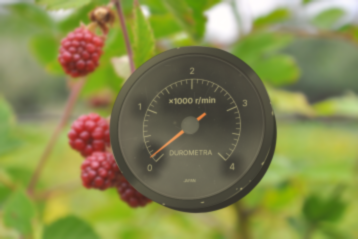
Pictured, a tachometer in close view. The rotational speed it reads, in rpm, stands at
100 rpm
